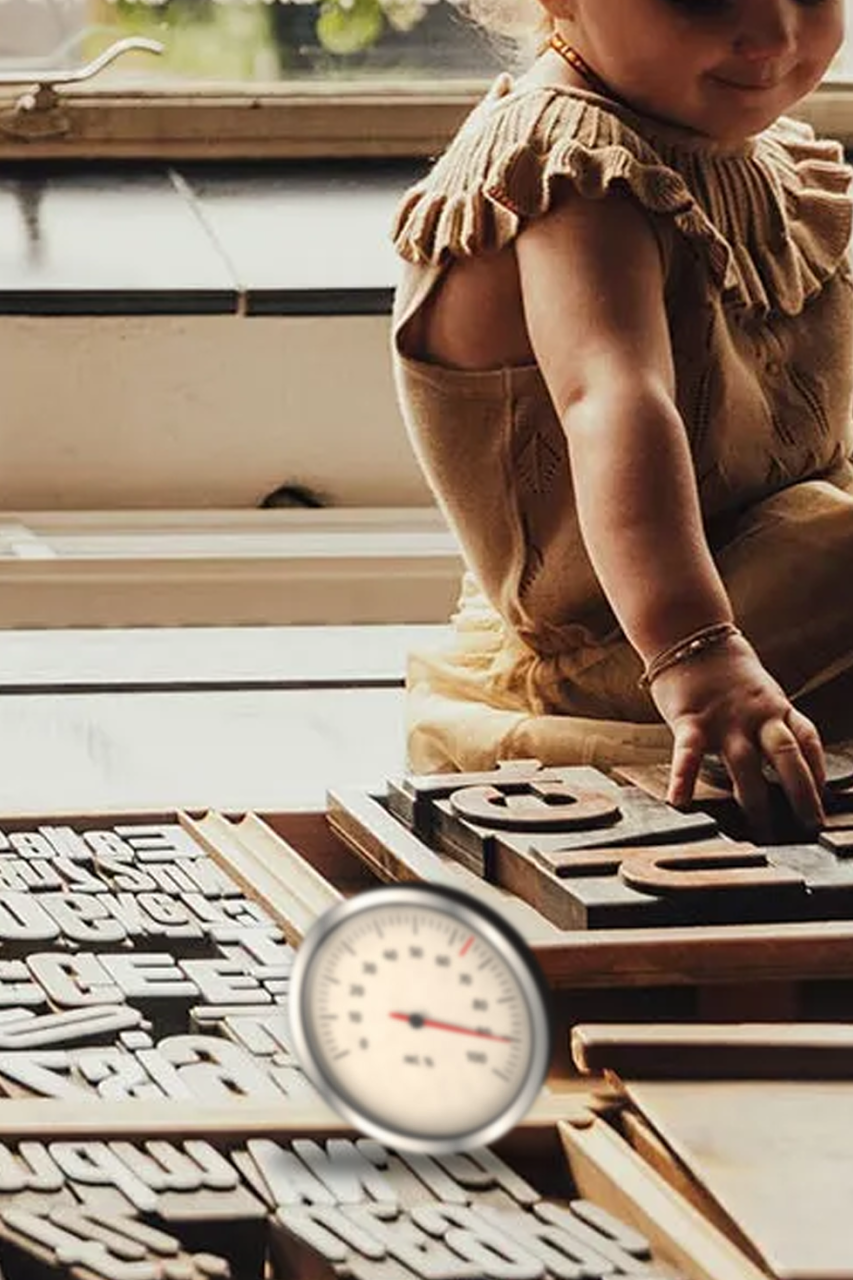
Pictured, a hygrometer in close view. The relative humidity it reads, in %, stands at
90 %
